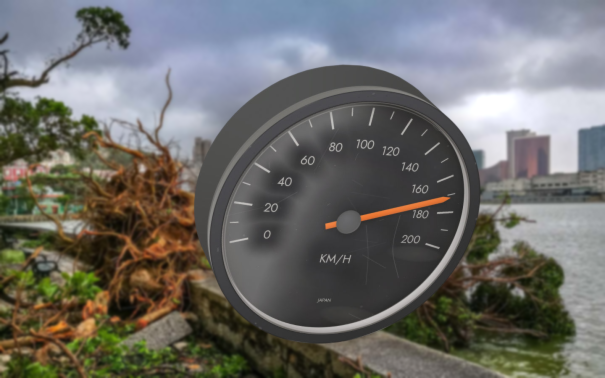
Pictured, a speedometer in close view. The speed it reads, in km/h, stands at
170 km/h
